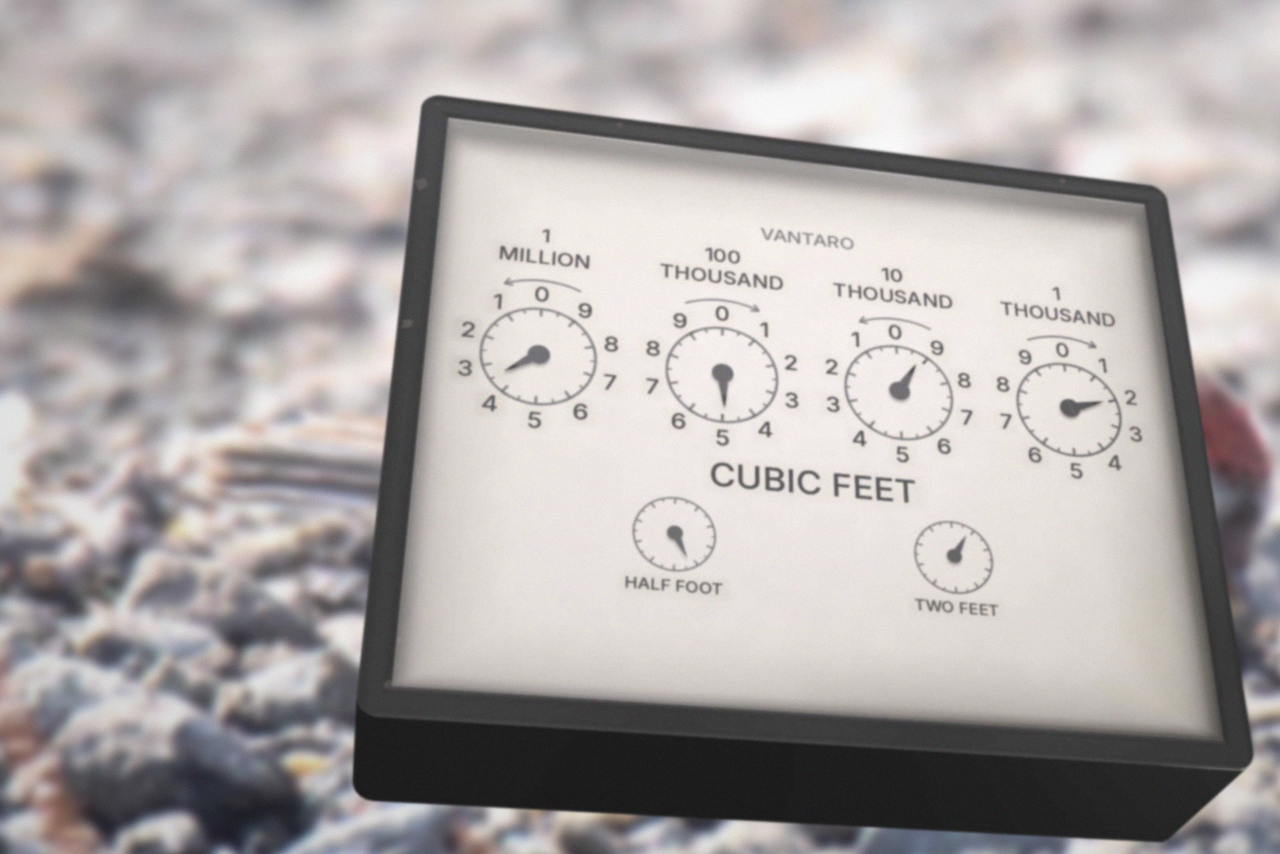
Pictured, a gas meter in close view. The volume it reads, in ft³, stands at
349200 ft³
